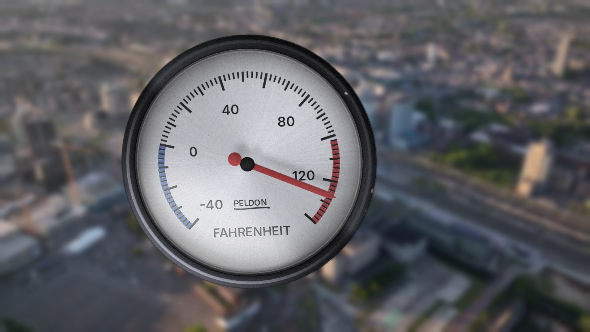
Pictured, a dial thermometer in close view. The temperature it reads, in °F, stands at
126 °F
